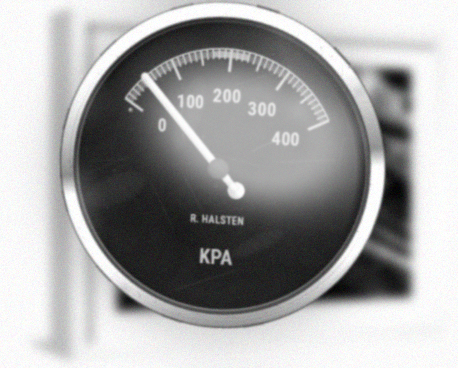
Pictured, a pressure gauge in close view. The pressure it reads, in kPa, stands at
50 kPa
